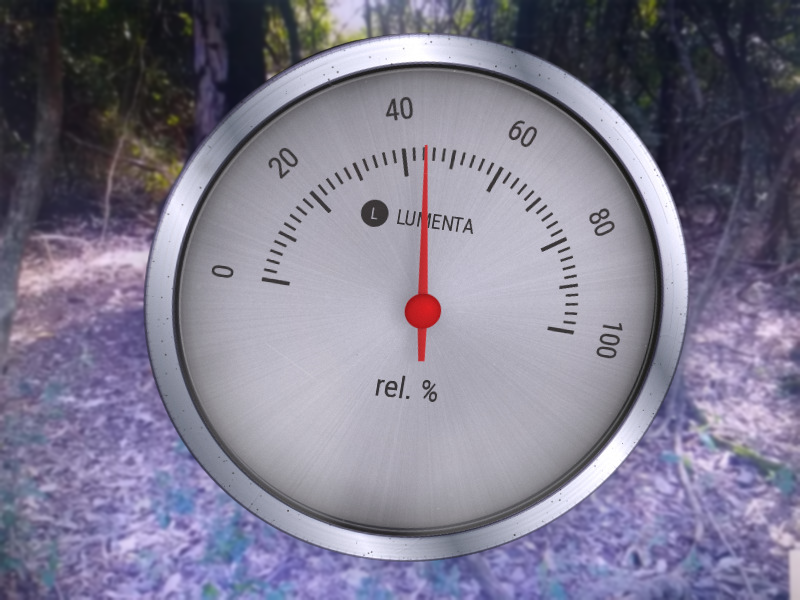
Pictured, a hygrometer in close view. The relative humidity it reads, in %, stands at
44 %
